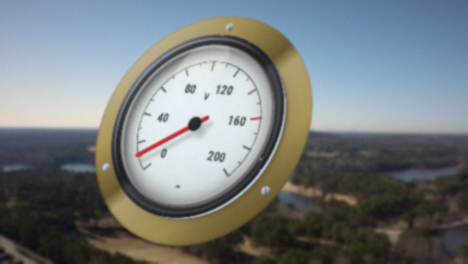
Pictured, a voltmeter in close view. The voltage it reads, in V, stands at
10 V
